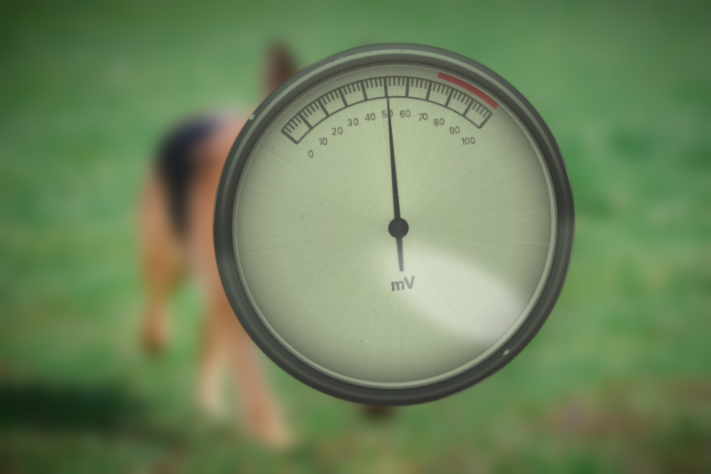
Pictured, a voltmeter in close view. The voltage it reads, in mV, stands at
50 mV
